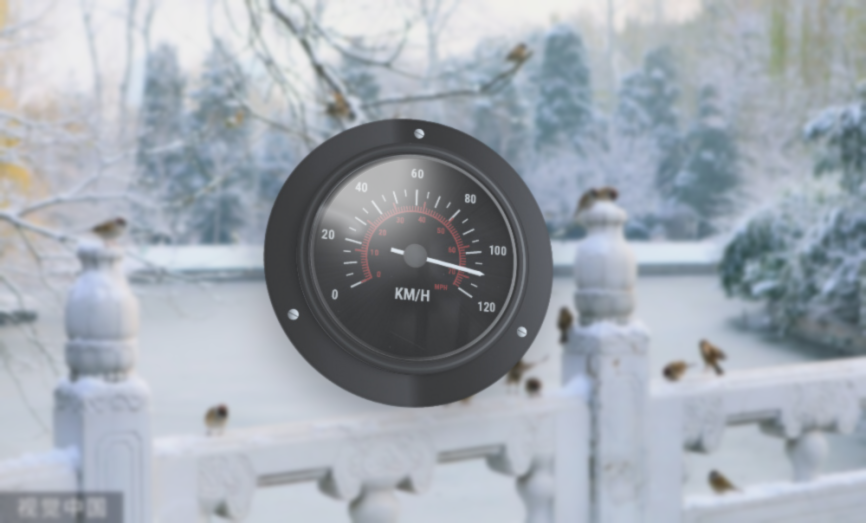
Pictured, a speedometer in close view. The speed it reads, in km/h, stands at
110 km/h
